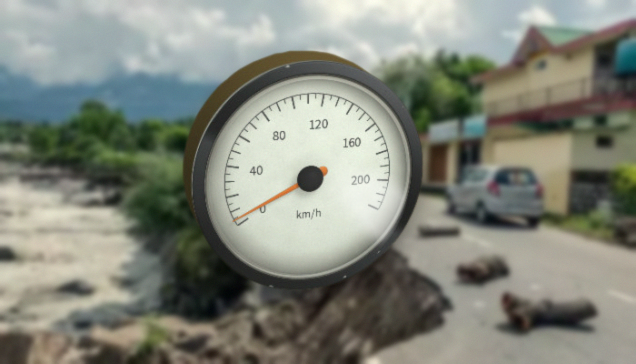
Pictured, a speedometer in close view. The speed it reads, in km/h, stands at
5 km/h
